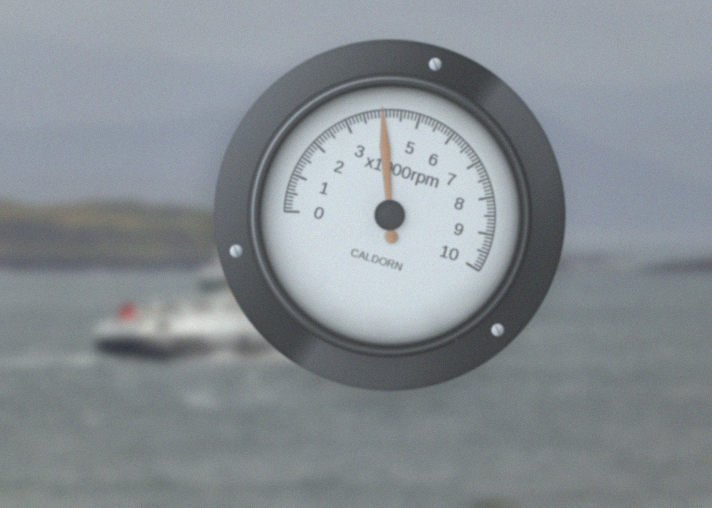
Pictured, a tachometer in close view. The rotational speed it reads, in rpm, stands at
4000 rpm
